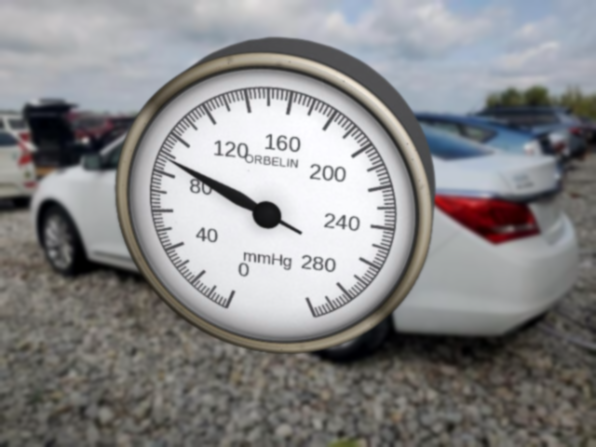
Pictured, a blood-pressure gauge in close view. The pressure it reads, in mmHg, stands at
90 mmHg
